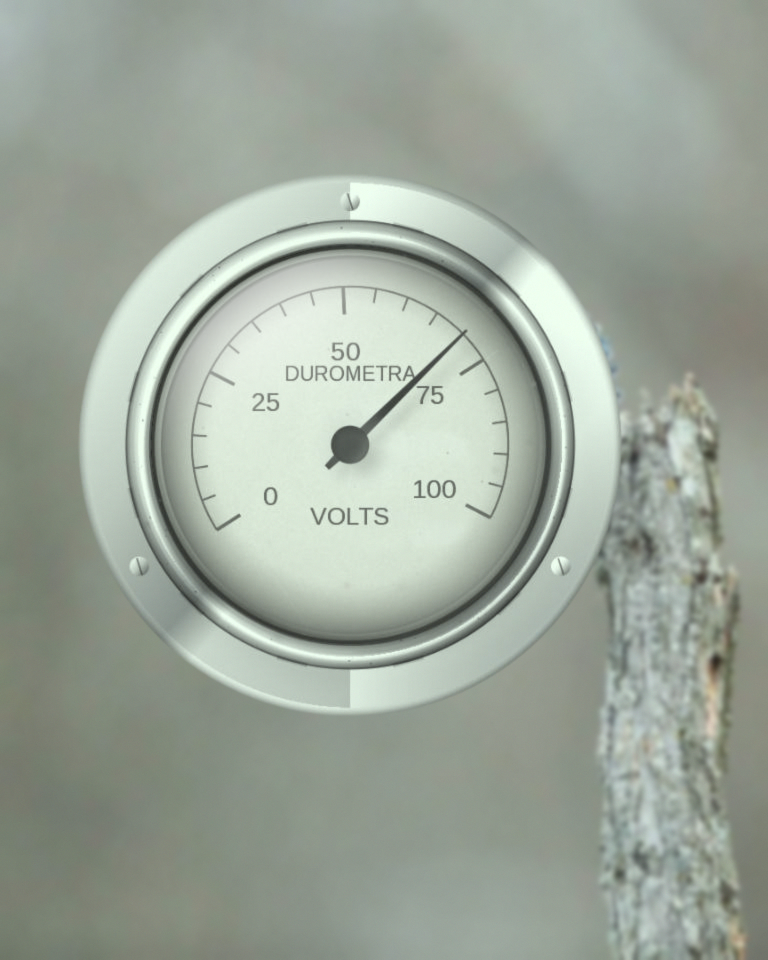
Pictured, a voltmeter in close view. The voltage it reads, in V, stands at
70 V
